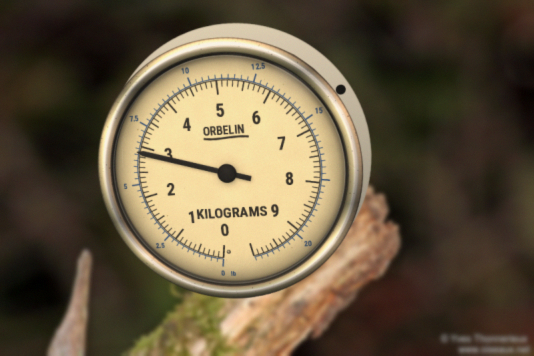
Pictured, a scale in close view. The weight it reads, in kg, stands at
2.9 kg
